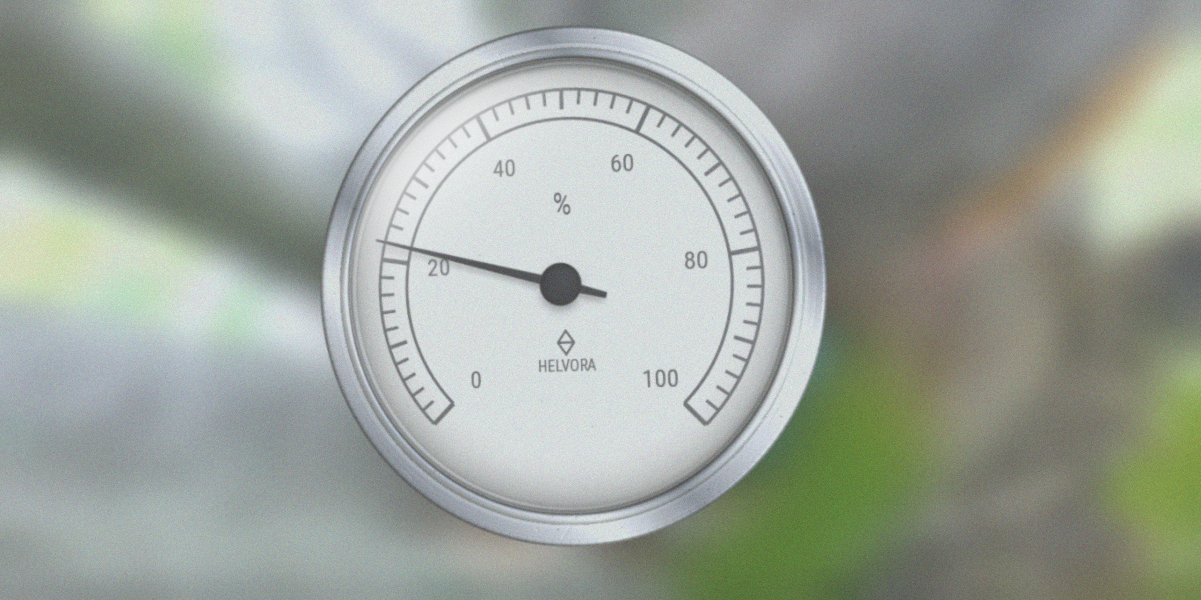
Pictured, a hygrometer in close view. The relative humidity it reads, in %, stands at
22 %
